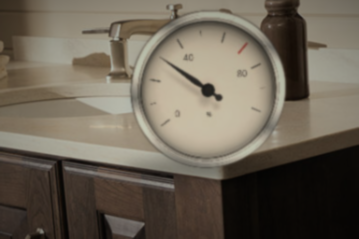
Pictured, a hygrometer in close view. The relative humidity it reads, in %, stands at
30 %
